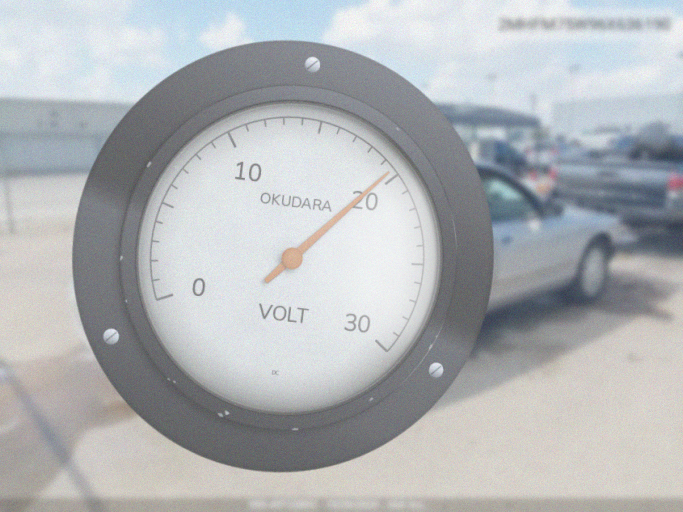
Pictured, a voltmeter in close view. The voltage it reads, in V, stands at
19.5 V
